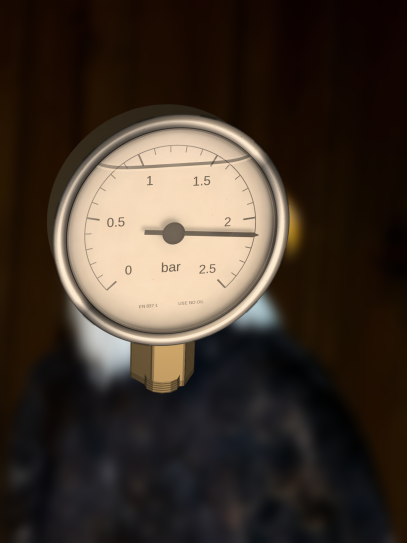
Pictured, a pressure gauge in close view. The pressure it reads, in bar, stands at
2.1 bar
